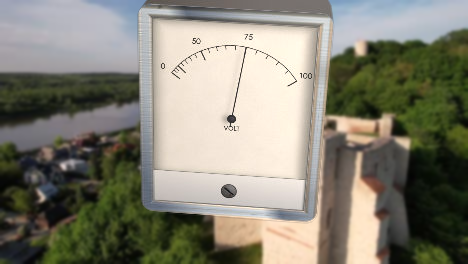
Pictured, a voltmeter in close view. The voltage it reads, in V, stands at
75 V
